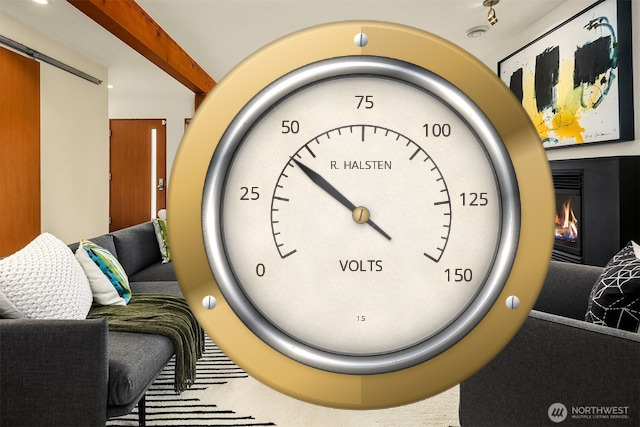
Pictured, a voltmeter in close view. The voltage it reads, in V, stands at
42.5 V
